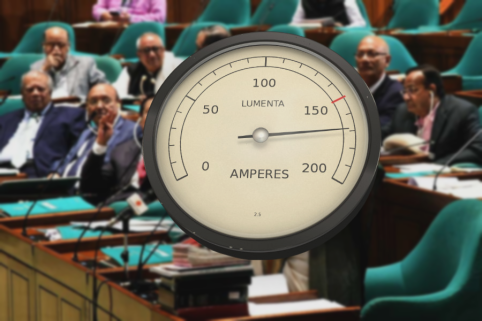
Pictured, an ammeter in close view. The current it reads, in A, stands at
170 A
